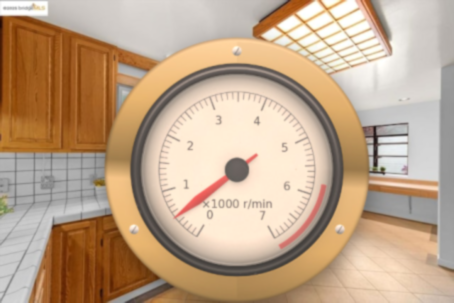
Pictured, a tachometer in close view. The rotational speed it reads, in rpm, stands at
500 rpm
